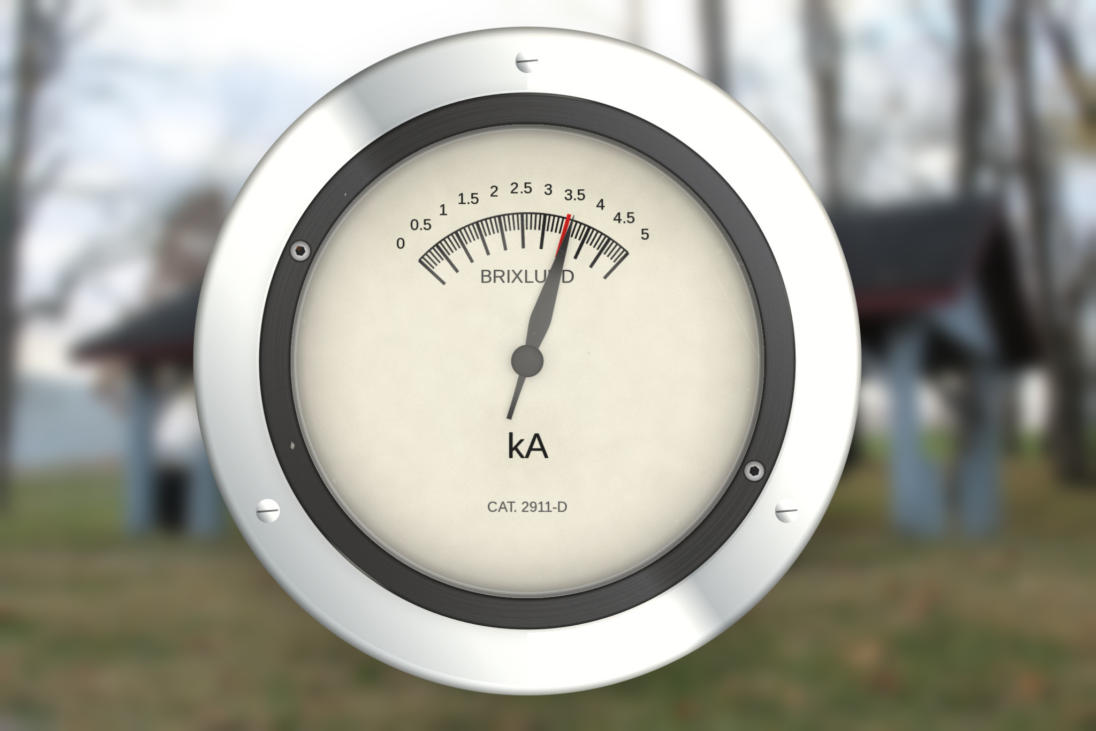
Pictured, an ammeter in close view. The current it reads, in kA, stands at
3.6 kA
